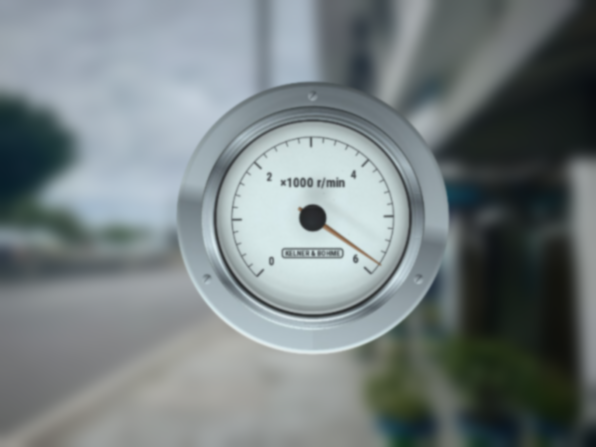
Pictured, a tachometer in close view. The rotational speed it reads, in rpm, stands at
5800 rpm
